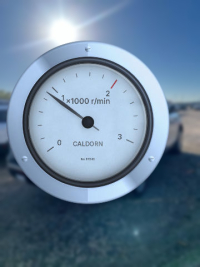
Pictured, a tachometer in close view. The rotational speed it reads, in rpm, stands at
900 rpm
